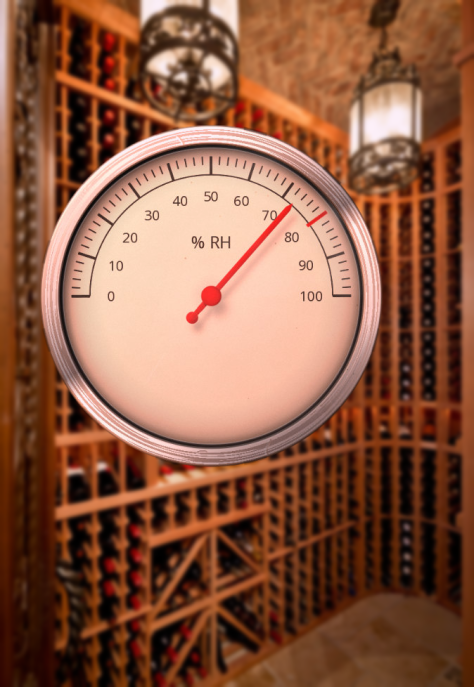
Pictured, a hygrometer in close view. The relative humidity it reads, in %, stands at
73 %
